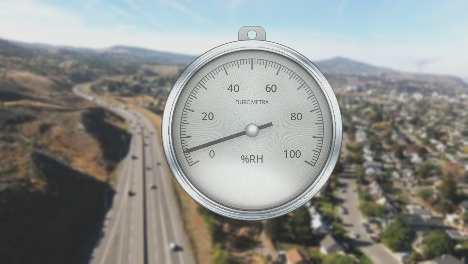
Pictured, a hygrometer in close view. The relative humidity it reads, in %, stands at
5 %
